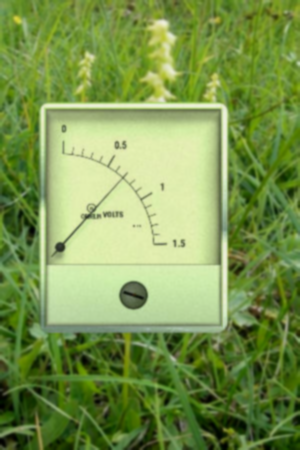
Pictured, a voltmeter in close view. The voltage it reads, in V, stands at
0.7 V
